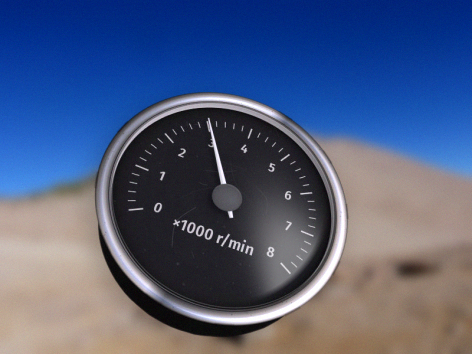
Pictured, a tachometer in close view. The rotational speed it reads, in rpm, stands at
3000 rpm
